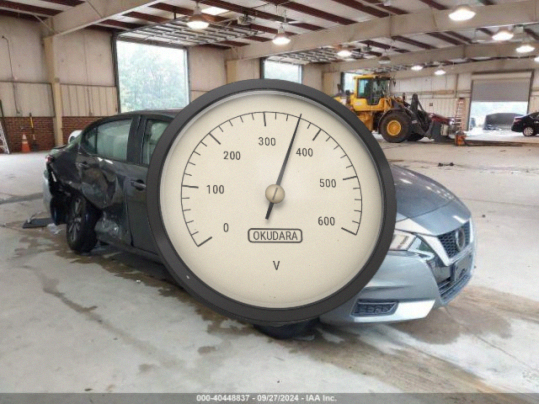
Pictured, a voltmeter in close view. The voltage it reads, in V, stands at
360 V
